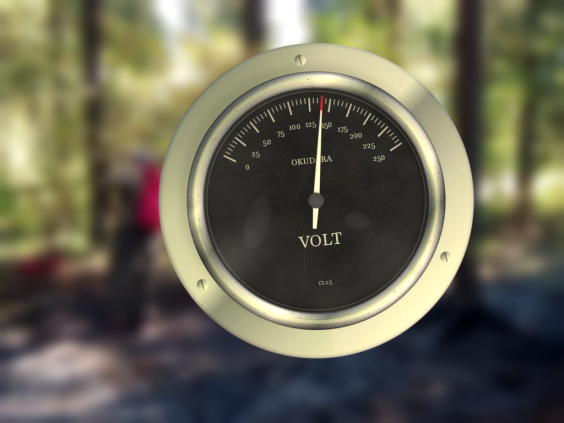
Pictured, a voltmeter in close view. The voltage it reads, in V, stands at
140 V
